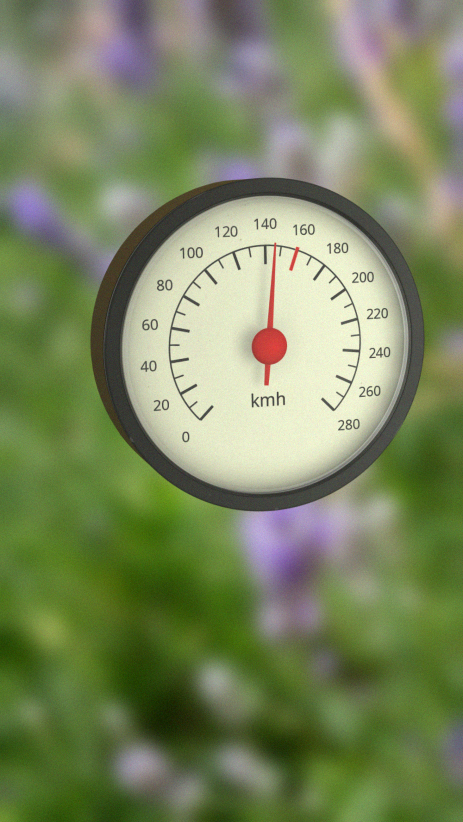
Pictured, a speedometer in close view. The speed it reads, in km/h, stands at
145 km/h
